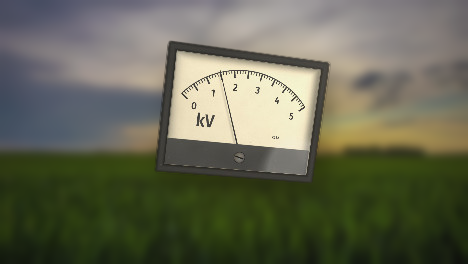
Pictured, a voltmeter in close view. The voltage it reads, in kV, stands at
1.5 kV
